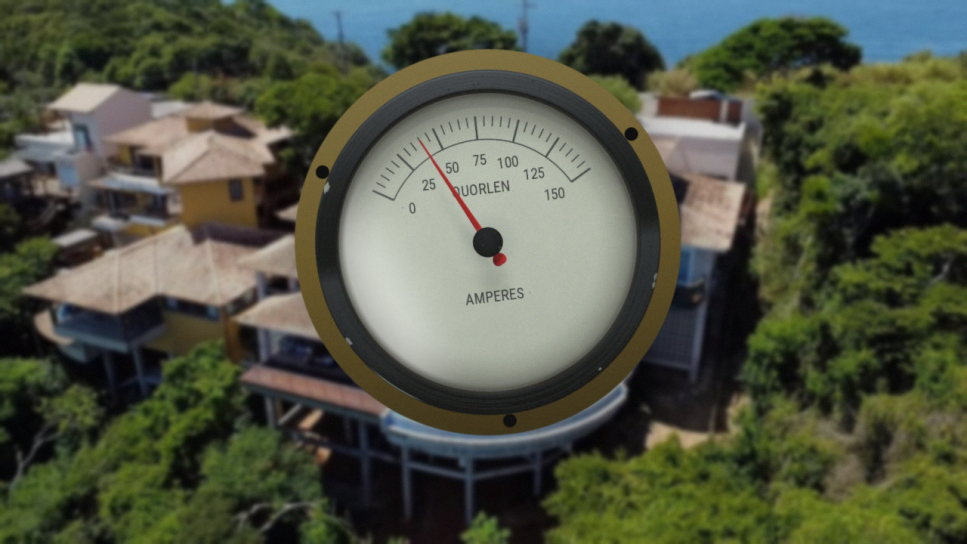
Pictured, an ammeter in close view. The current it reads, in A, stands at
40 A
